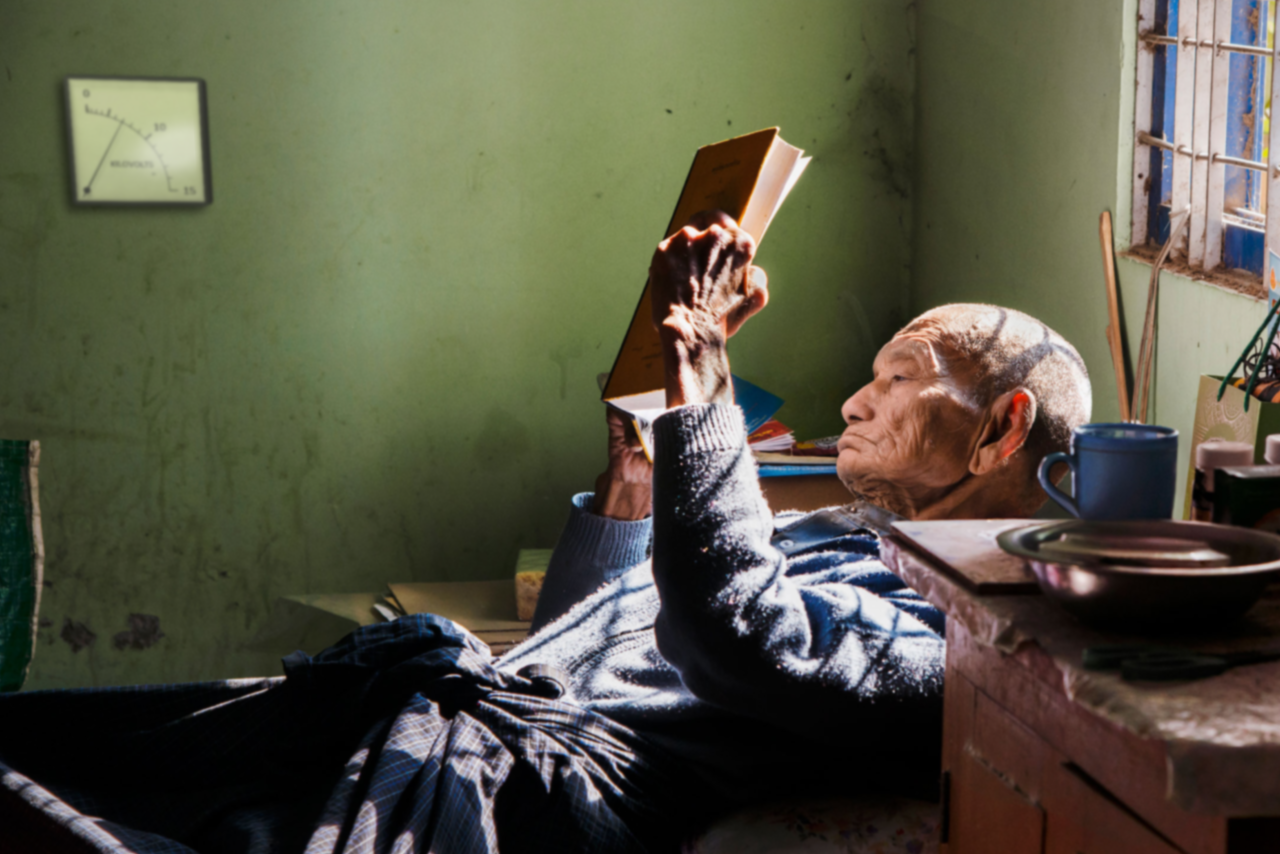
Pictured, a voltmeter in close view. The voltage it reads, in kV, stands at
7 kV
